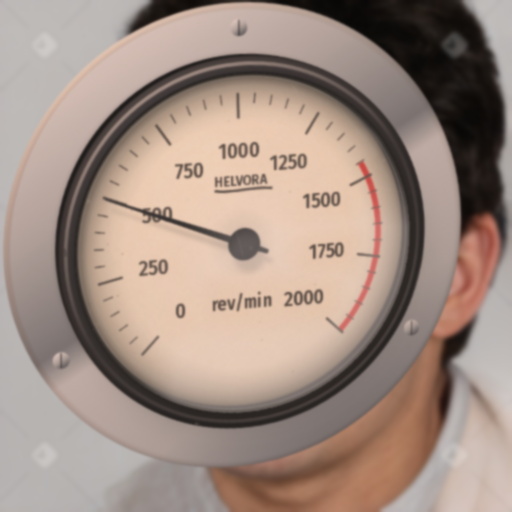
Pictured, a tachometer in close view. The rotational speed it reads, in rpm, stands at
500 rpm
